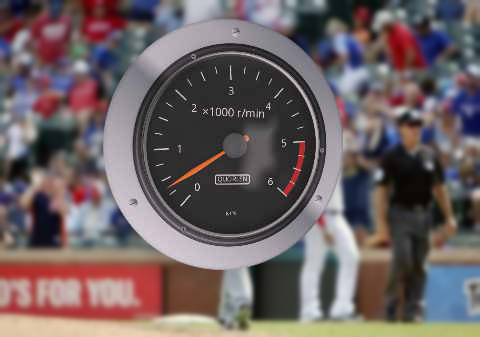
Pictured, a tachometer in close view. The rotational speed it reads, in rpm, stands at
375 rpm
